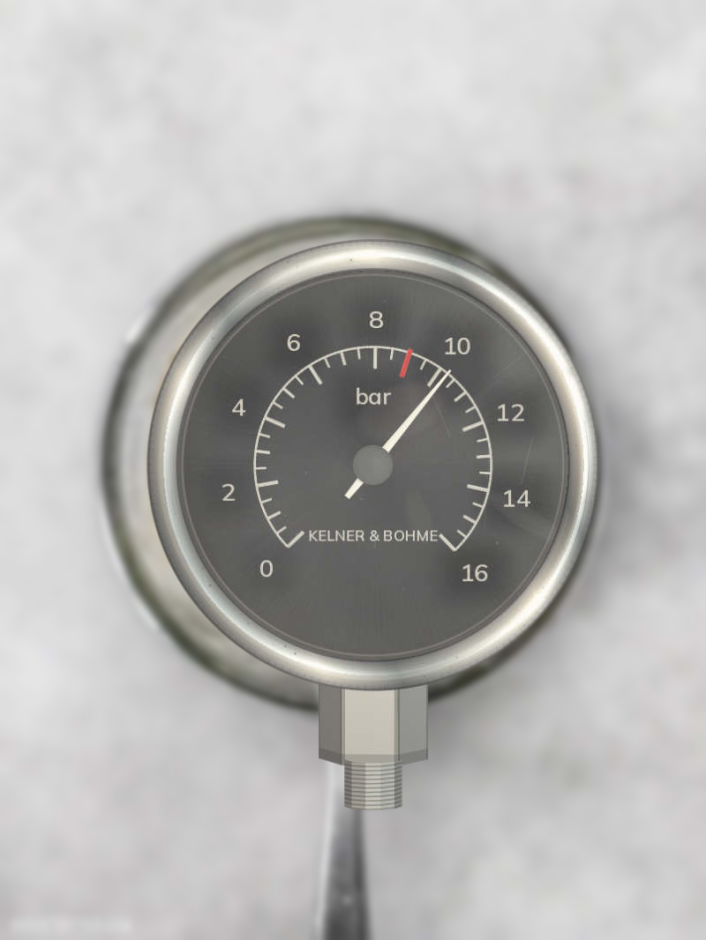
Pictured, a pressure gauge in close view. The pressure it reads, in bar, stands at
10.25 bar
